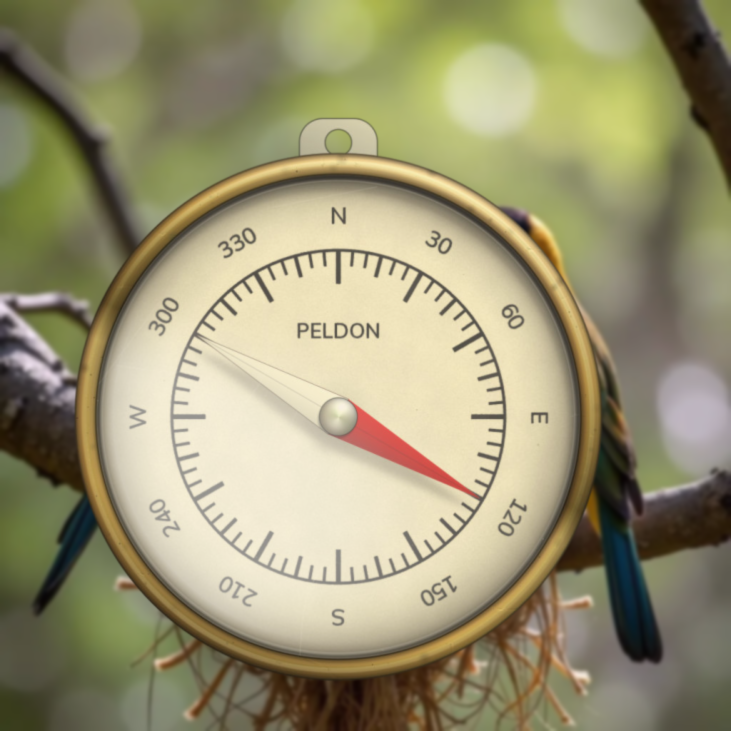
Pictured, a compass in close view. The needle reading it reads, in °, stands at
120 °
